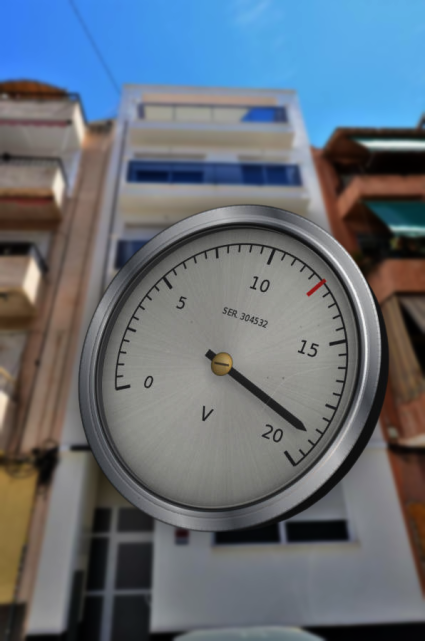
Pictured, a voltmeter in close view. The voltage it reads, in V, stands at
18.75 V
